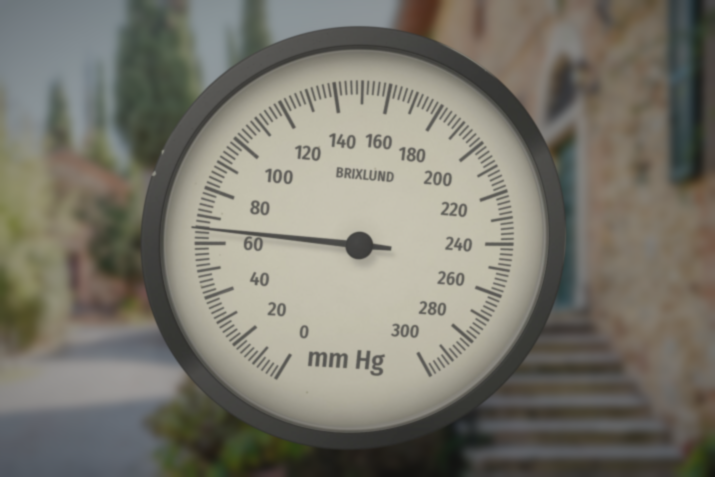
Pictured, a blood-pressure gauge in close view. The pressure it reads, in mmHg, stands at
66 mmHg
